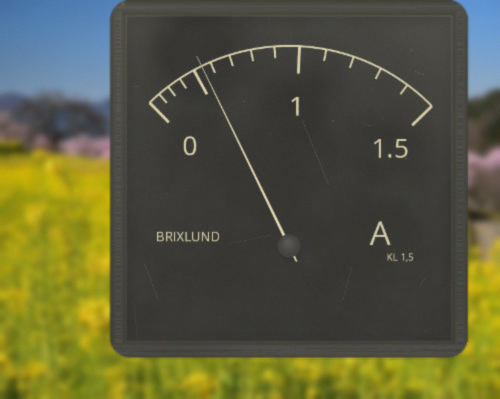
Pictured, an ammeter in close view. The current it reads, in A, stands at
0.55 A
